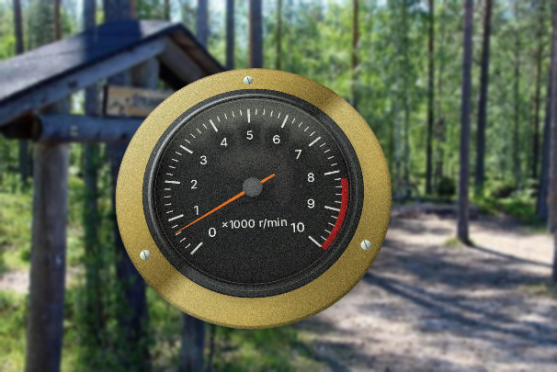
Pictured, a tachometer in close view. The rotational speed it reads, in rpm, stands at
600 rpm
